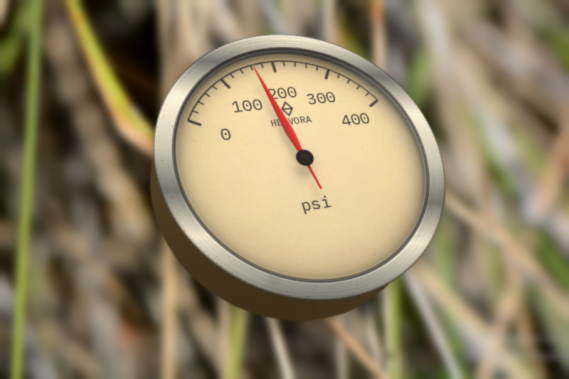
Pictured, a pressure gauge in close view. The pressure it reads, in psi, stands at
160 psi
